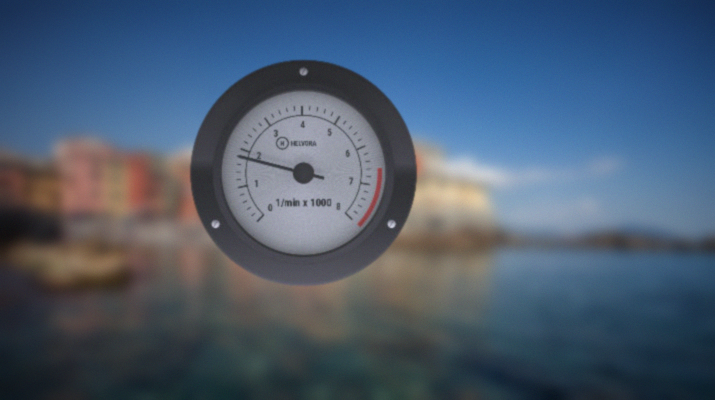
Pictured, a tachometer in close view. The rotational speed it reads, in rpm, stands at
1800 rpm
